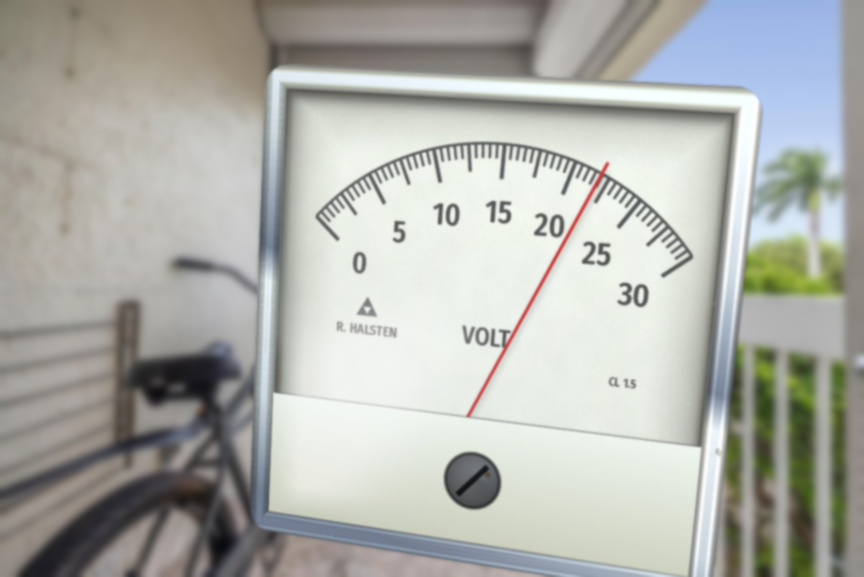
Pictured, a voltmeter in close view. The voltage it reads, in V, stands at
22 V
